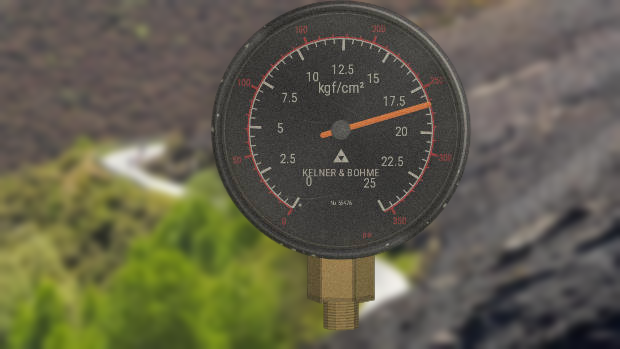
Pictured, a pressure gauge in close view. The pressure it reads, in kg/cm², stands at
18.5 kg/cm²
